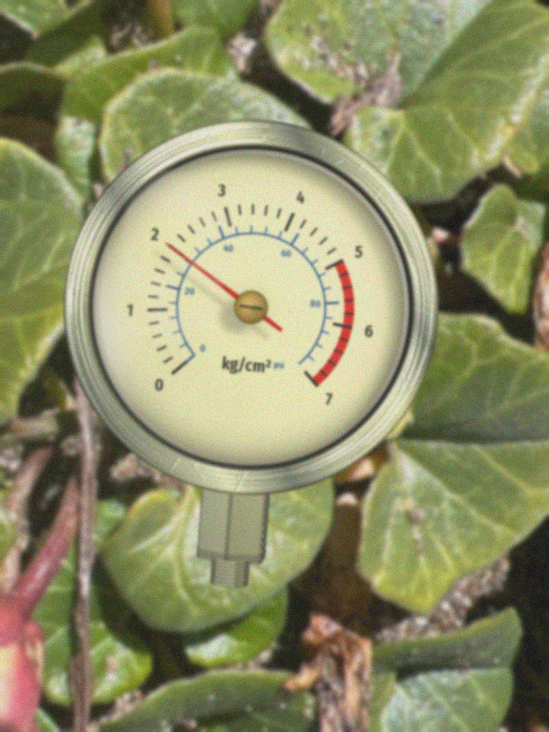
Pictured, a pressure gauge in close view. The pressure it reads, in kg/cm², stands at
2 kg/cm²
